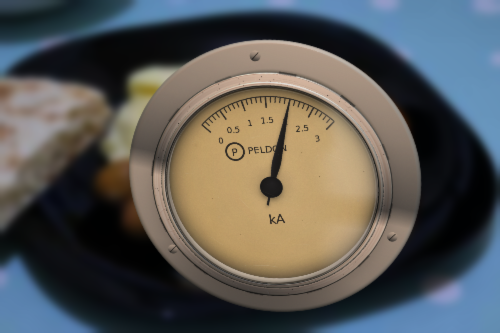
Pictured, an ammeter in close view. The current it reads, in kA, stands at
2 kA
